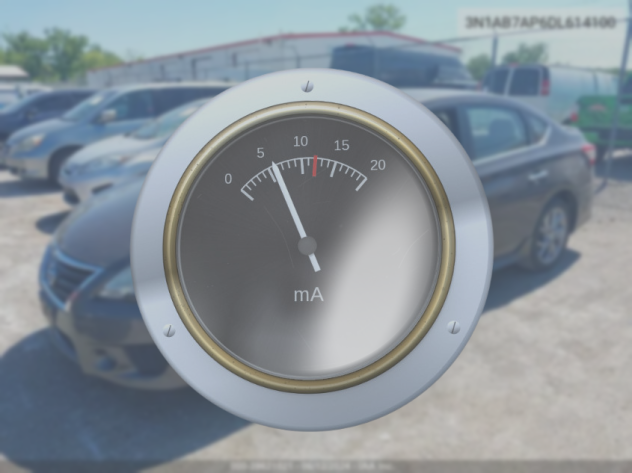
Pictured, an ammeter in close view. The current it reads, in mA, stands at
6 mA
